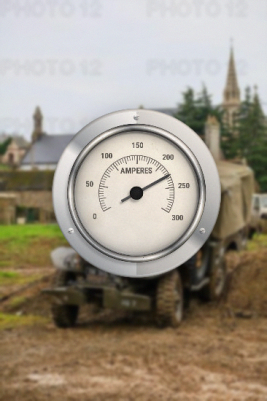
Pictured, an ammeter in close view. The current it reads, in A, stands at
225 A
